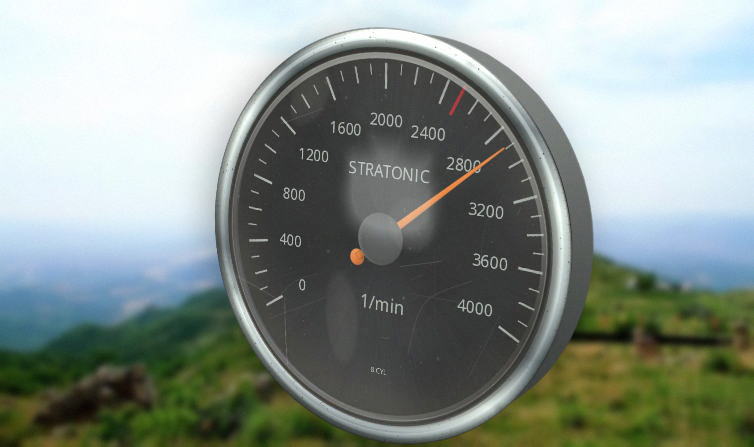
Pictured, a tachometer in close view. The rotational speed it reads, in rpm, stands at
2900 rpm
